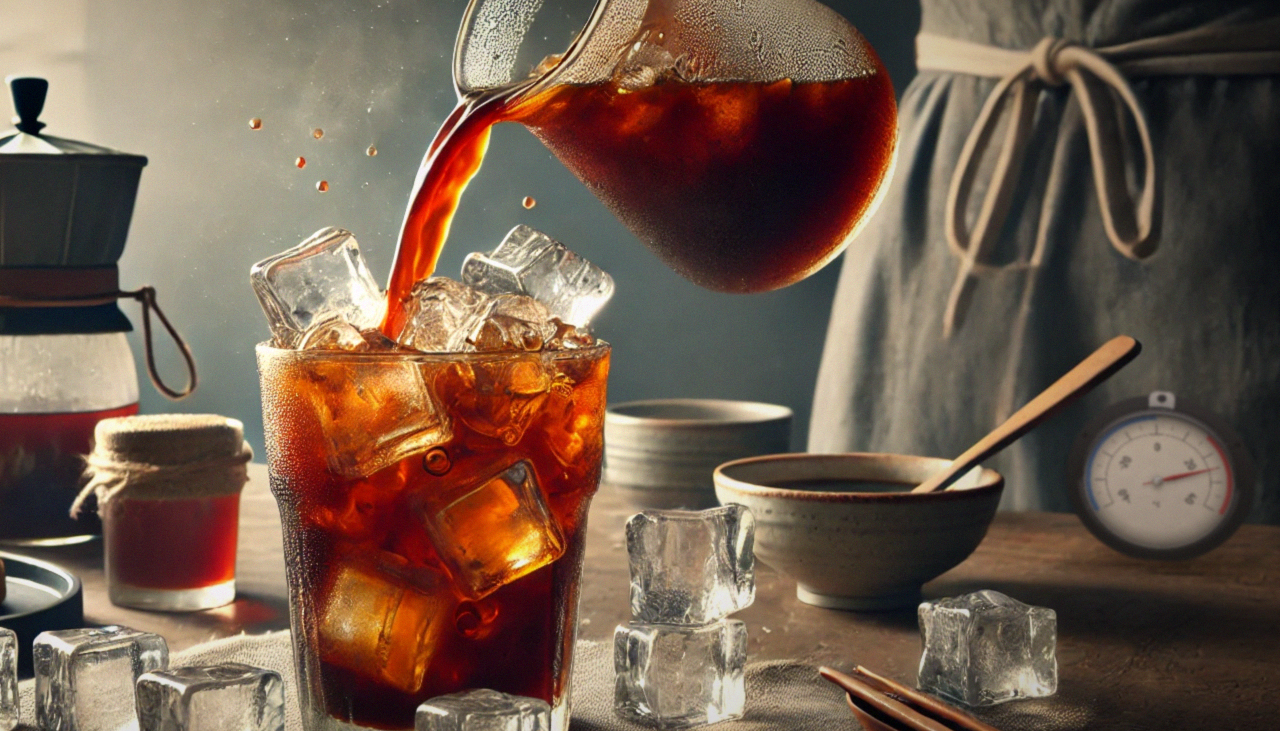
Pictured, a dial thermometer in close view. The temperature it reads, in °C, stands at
25 °C
